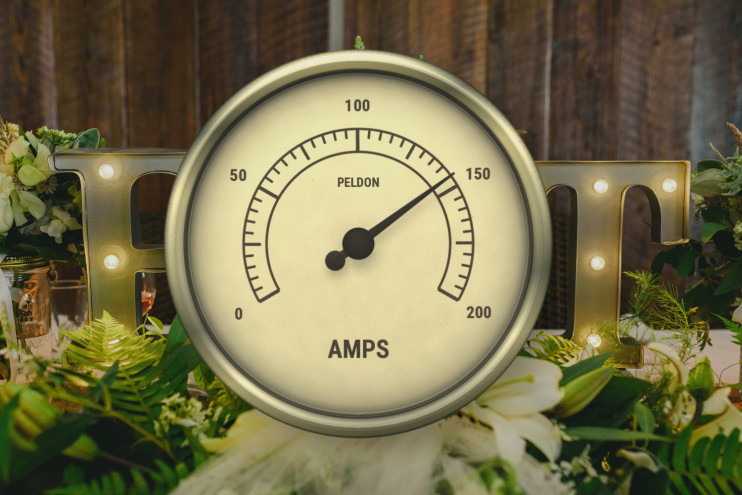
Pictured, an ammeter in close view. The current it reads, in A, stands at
145 A
